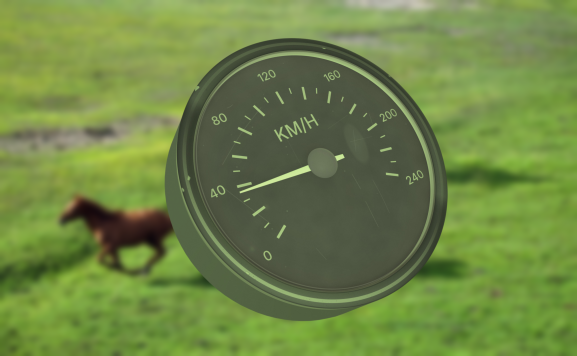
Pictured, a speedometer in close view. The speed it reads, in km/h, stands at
35 km/h
